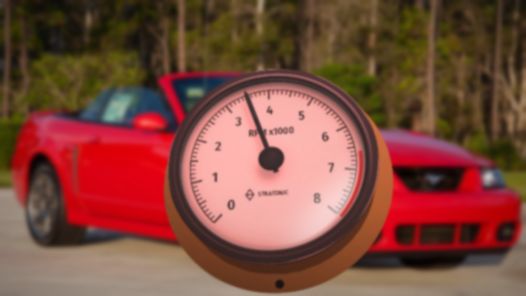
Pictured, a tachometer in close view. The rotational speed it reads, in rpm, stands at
3500 rpm
